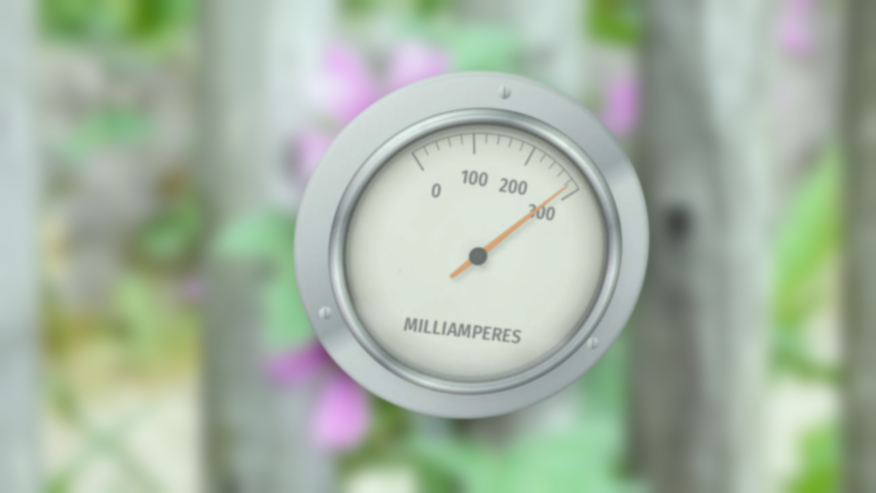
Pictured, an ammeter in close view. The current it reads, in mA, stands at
280 mA
